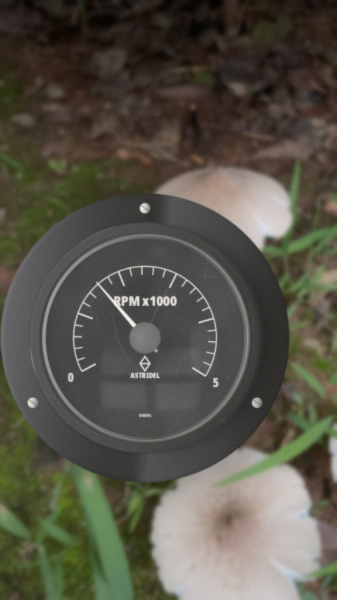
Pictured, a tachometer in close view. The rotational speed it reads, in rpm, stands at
1600 rpm
